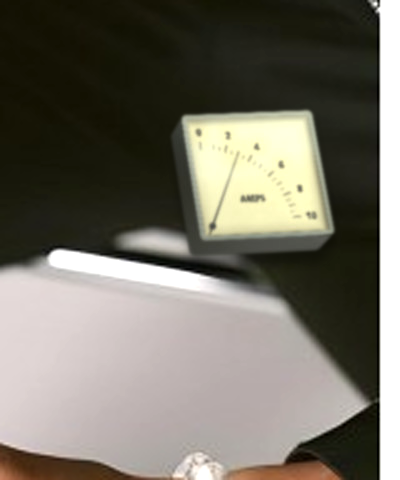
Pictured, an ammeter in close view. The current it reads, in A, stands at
3 A
